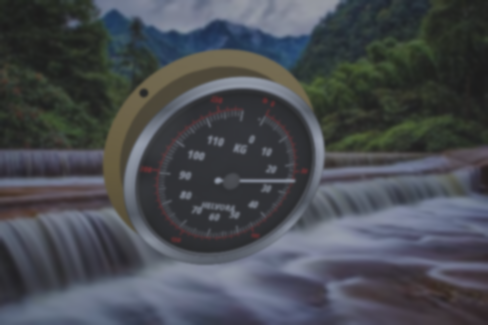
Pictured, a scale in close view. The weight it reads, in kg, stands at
25 kg
